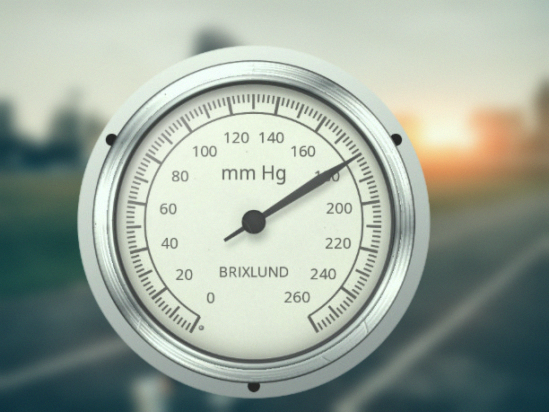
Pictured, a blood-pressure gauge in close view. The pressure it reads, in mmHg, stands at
180 mmHg
